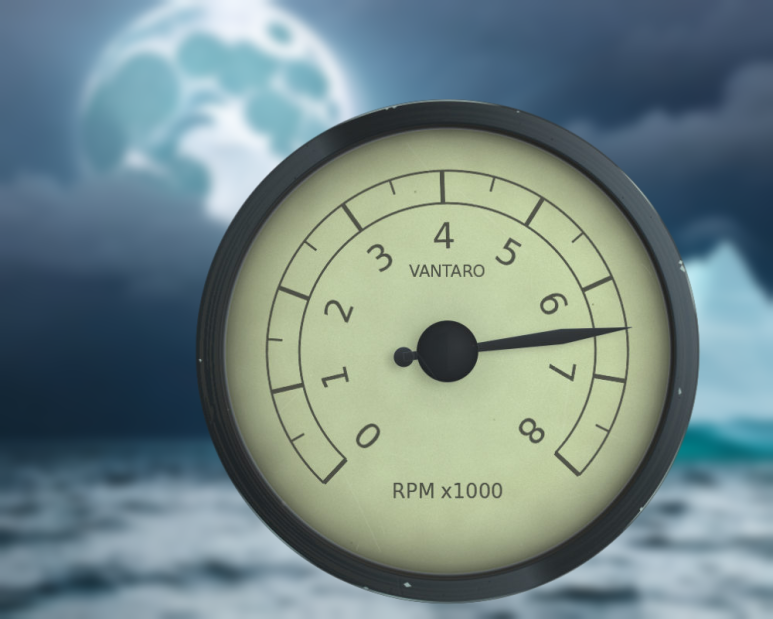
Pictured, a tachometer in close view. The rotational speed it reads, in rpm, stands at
6500 rpm
